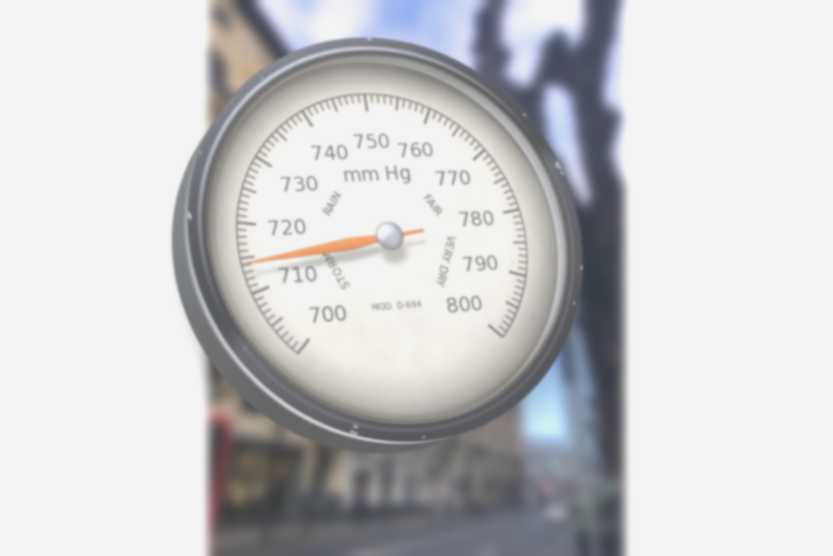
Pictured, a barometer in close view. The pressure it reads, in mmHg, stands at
714 mmHg
